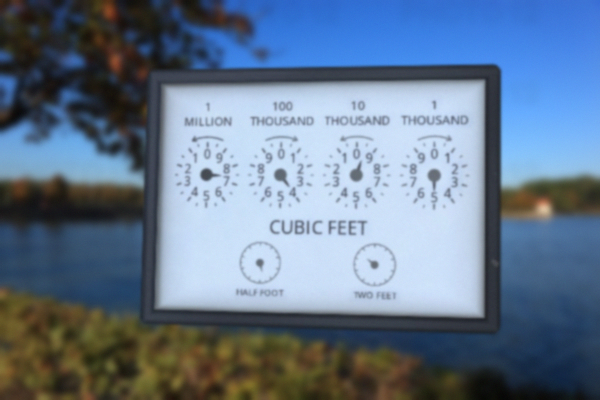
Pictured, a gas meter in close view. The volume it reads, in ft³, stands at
739500 ft³
